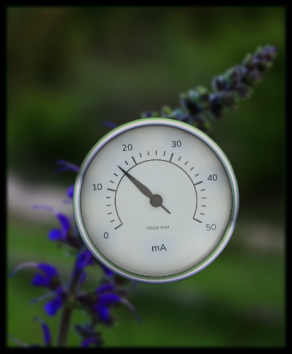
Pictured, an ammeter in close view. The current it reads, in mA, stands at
16 mA
